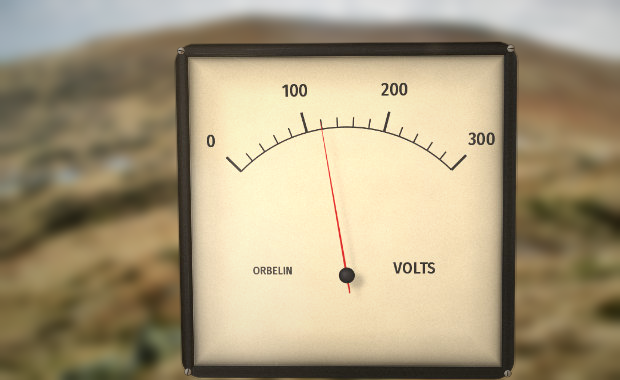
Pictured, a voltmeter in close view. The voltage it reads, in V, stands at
120 V
